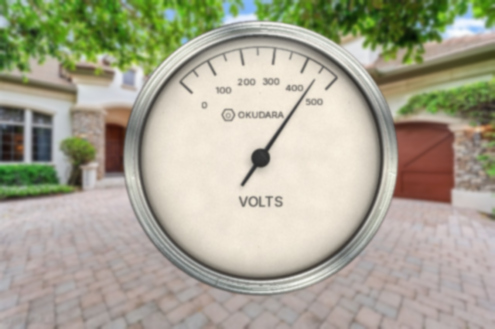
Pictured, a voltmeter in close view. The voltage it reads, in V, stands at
450 V
